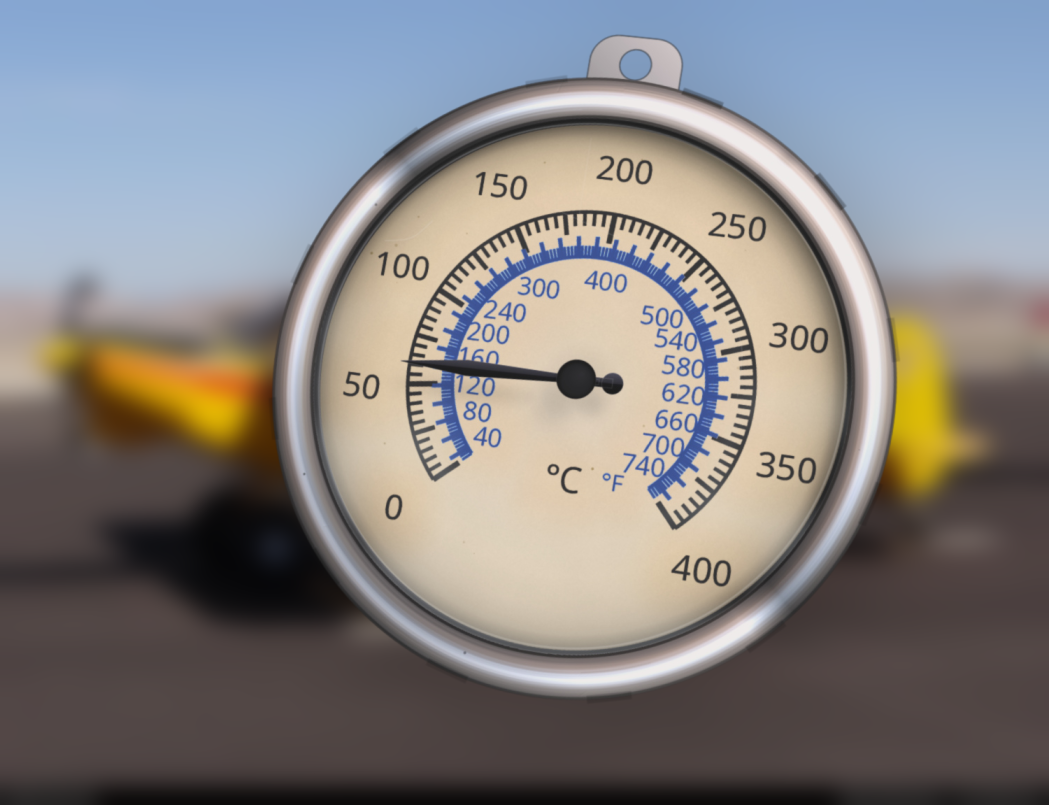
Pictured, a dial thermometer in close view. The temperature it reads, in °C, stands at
60 °C
